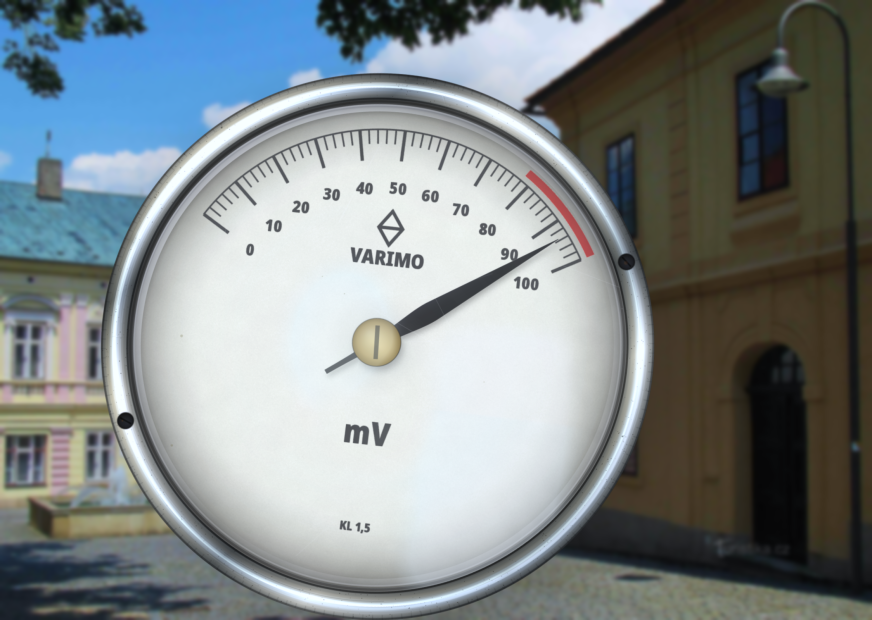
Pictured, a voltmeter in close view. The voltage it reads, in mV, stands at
94 mV
